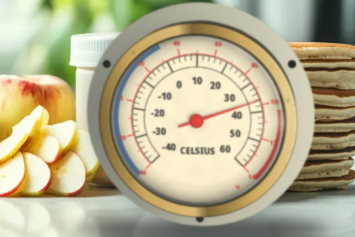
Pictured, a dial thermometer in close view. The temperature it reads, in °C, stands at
36 °C
